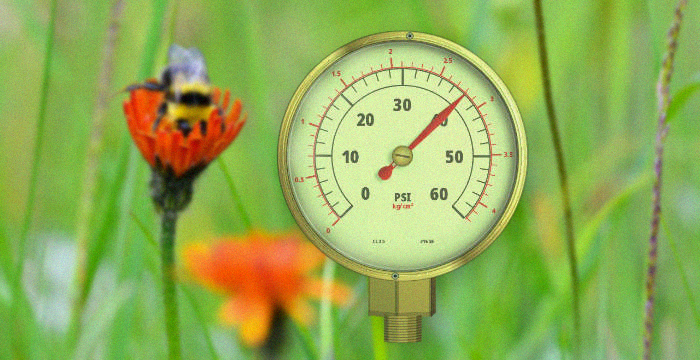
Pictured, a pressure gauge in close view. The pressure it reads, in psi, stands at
40 psi
